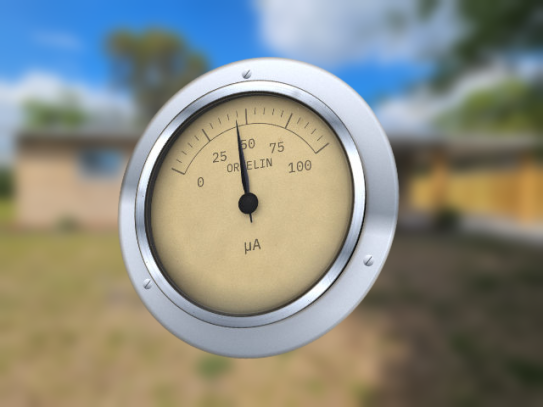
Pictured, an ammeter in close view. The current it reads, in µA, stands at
45 µA
